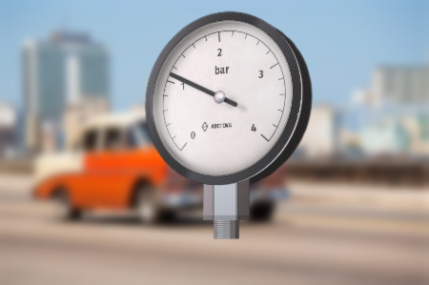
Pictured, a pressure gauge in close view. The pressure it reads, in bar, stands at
1.1 bar
